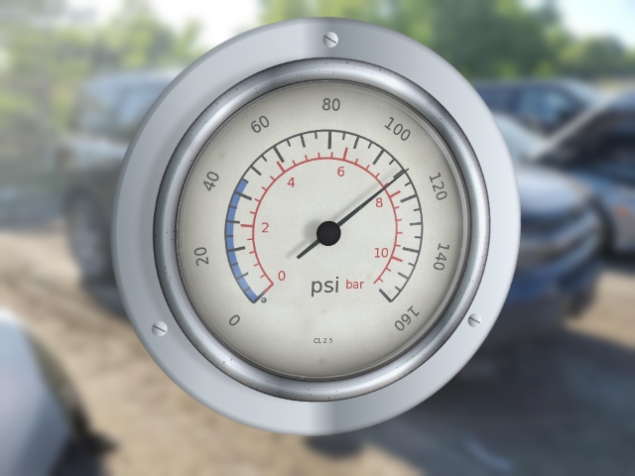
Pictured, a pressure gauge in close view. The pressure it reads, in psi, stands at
110 psi
